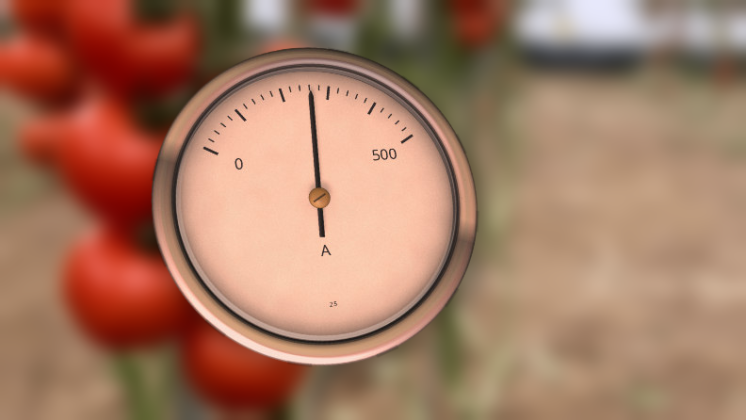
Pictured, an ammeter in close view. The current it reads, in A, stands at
260 A
